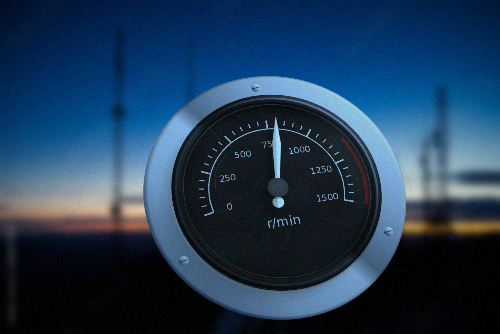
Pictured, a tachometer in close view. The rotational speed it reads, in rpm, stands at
800 rpm
